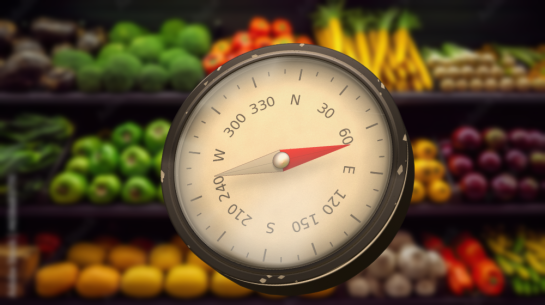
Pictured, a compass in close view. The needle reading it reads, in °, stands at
70 °
